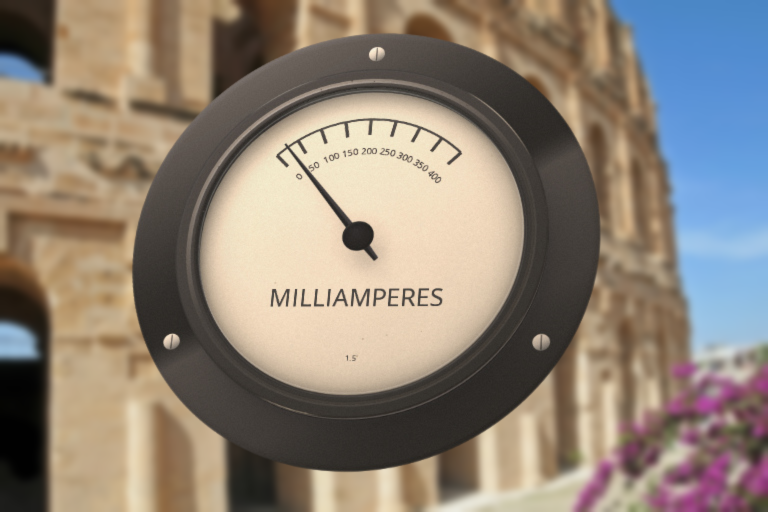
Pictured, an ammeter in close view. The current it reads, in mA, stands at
25 mA
